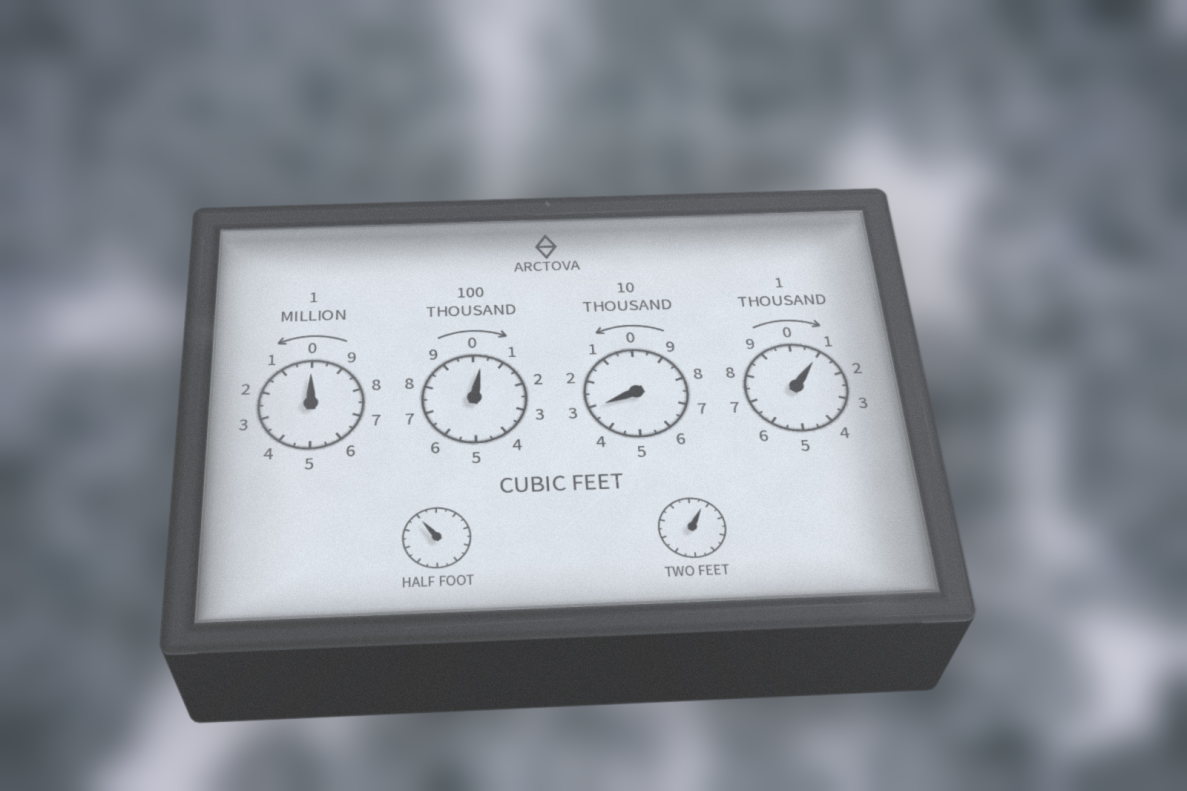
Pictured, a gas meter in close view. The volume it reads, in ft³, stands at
3100 ft³
